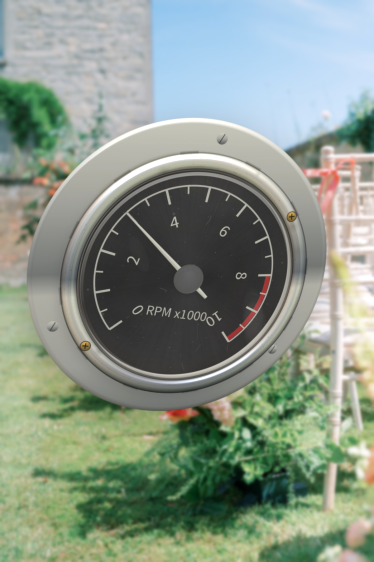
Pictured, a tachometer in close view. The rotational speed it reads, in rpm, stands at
3000 rpm
